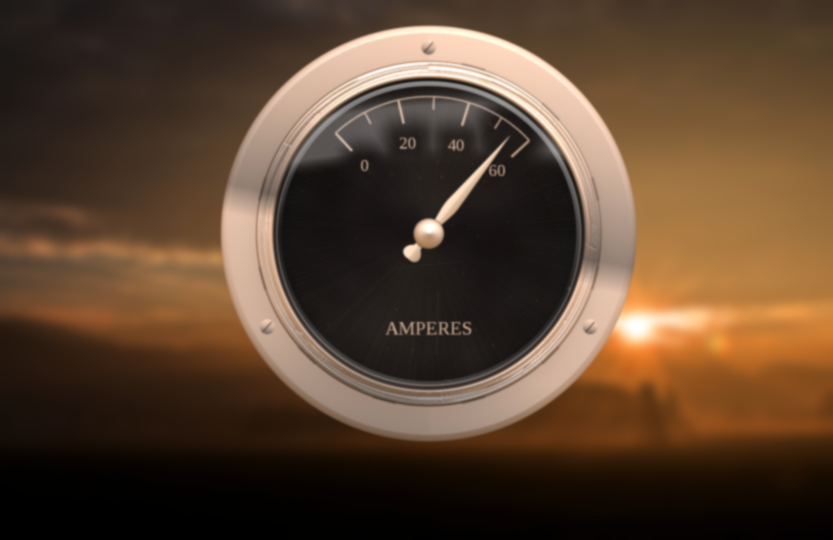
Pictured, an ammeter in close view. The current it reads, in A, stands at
55 A
